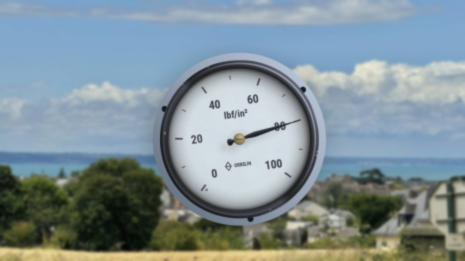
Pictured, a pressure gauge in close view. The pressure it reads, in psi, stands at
80 psi
